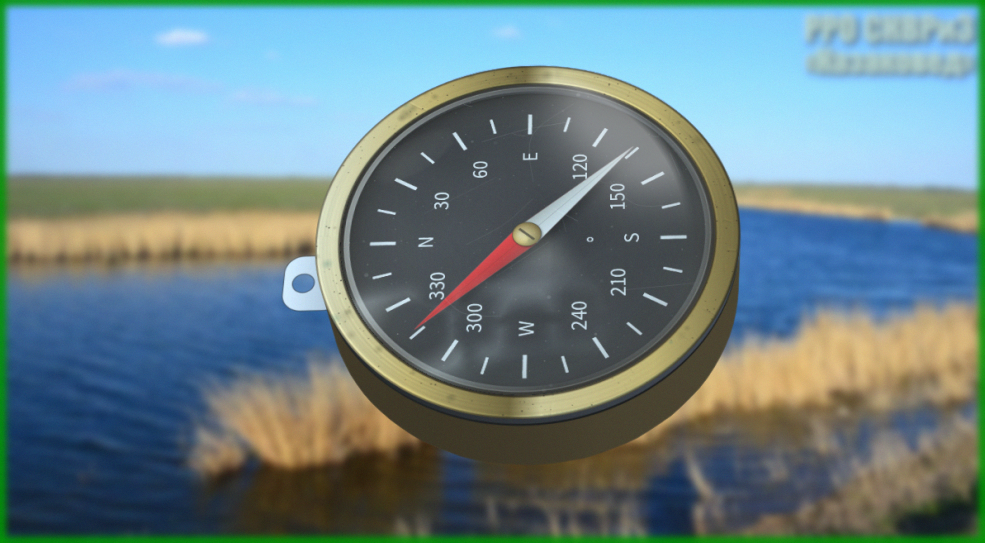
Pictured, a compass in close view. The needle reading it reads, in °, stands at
315 °
